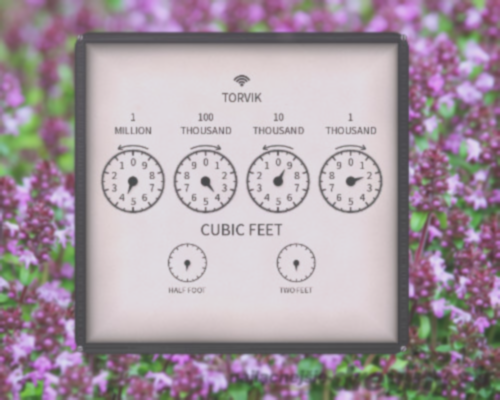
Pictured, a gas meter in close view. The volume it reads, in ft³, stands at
439200 ft³
